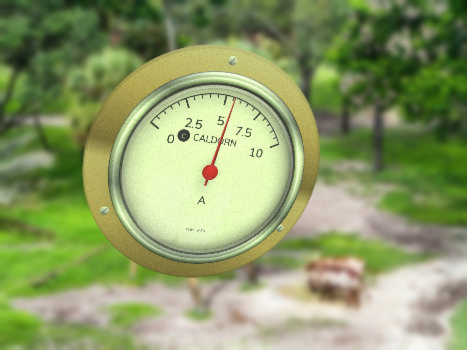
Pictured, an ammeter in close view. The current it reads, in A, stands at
5.5 A
